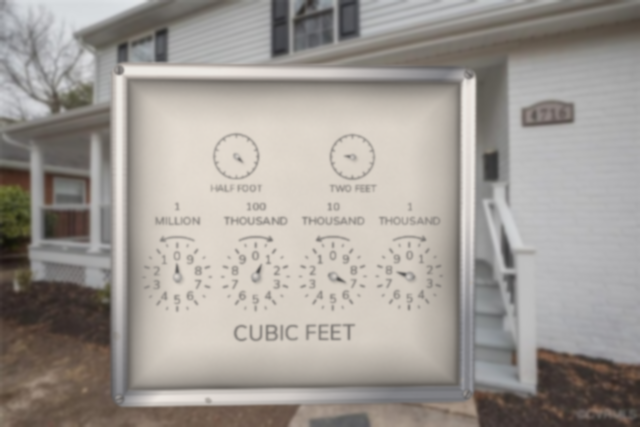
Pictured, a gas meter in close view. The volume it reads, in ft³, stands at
6800 ft³
